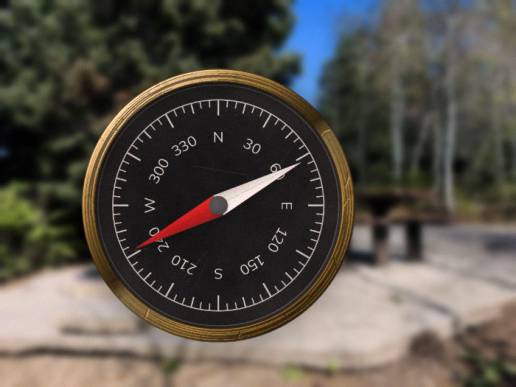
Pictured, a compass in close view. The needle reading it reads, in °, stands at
242.5 °
